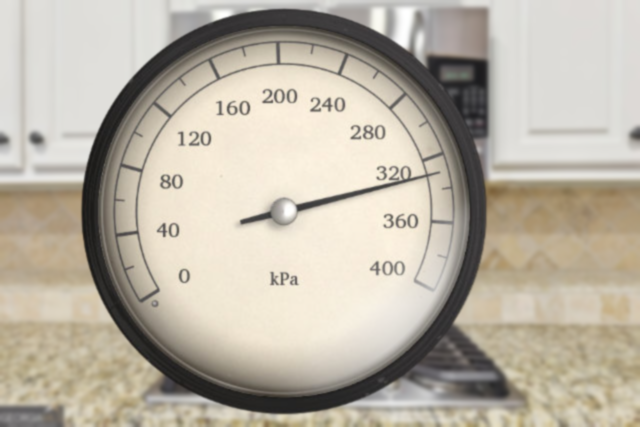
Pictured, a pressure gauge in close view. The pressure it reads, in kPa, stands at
330 kPa
